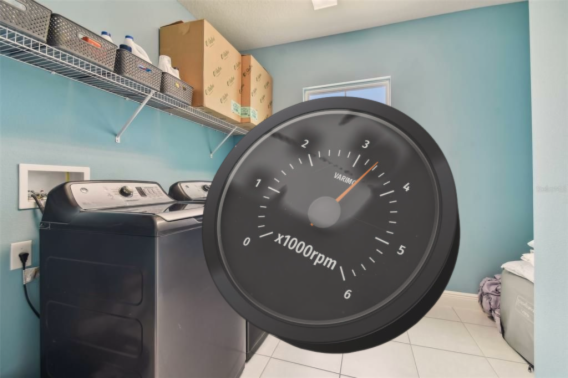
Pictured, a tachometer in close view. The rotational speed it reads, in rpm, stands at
3400 rpm
